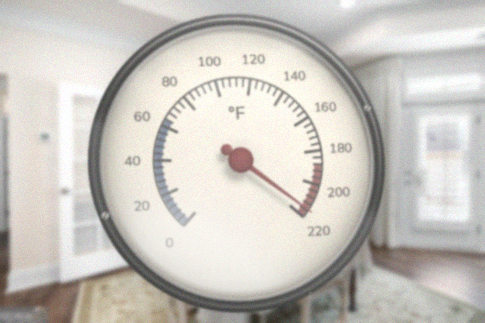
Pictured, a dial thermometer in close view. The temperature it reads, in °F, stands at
216 °F
